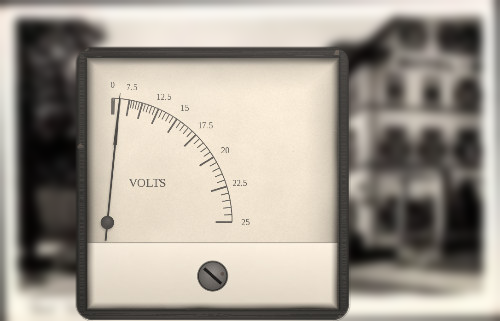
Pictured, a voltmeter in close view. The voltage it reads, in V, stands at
5 V
